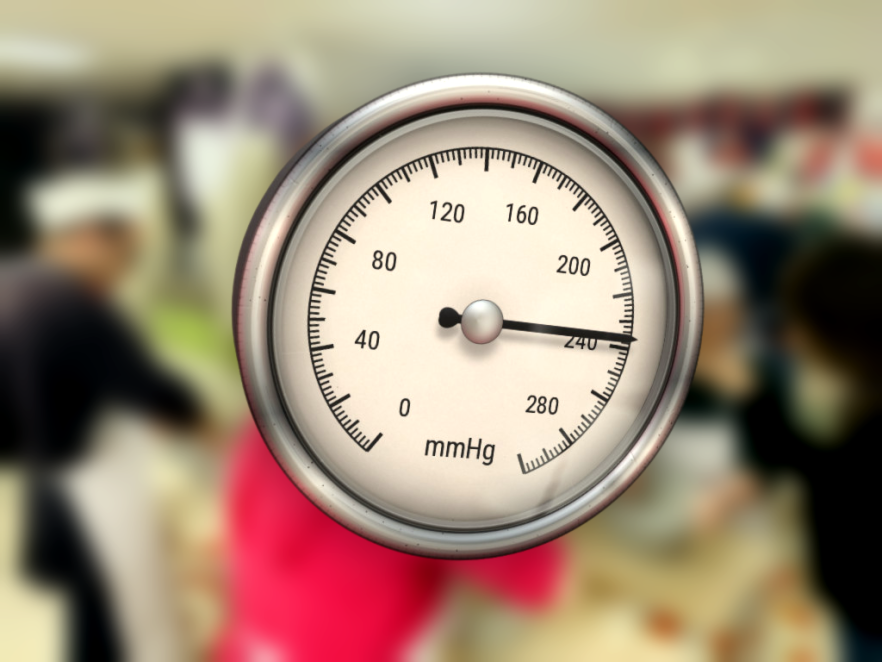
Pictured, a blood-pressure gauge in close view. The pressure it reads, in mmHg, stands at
236 mmHg
